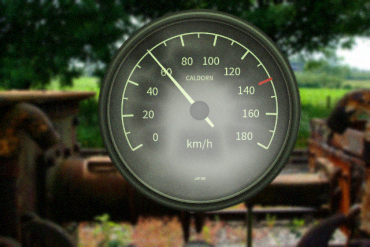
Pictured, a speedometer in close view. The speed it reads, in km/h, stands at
60 km/h
